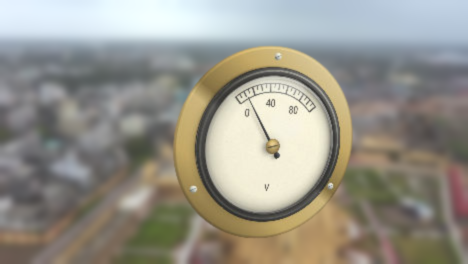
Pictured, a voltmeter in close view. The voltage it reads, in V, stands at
10 V
